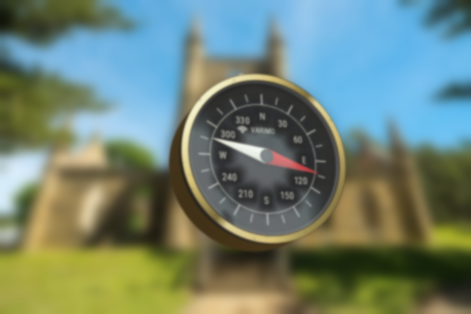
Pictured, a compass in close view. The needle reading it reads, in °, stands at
105 °
